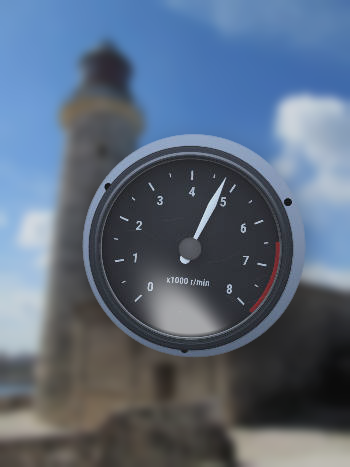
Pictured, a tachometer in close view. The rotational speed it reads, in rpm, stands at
4750 rpm
